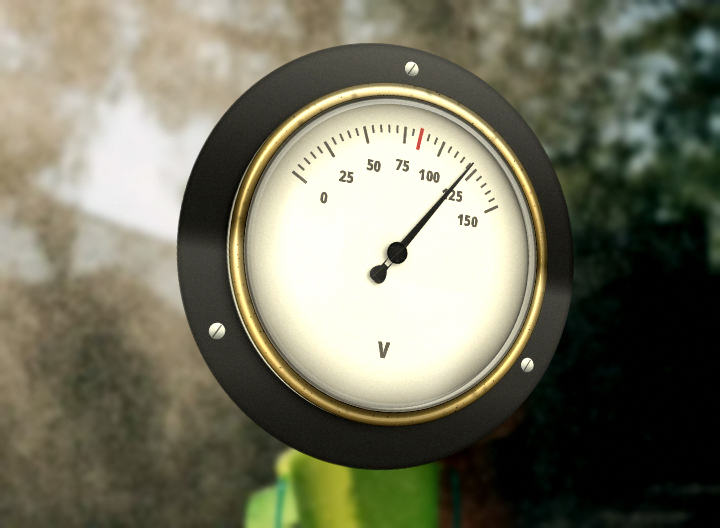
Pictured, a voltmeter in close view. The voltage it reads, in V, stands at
120 V
